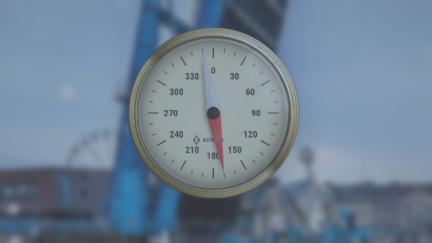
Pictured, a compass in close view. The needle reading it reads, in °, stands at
170 °
